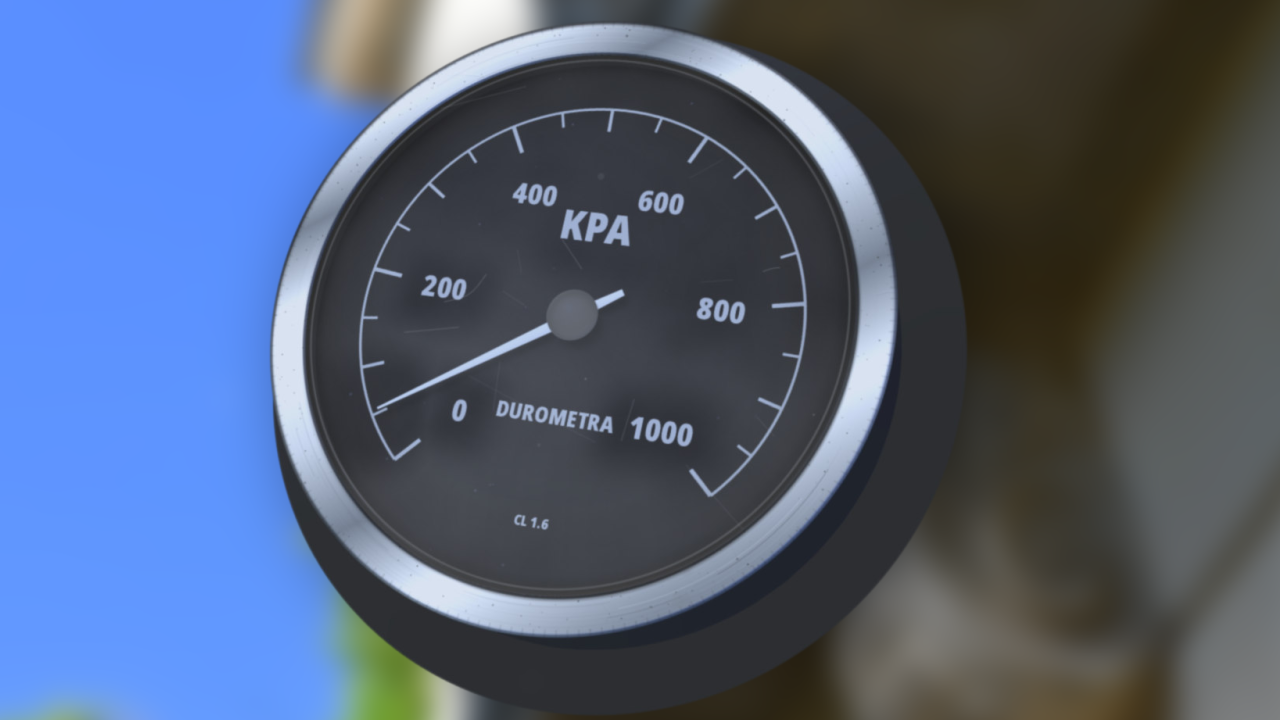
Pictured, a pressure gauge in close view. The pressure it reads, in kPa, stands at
50 kPa
